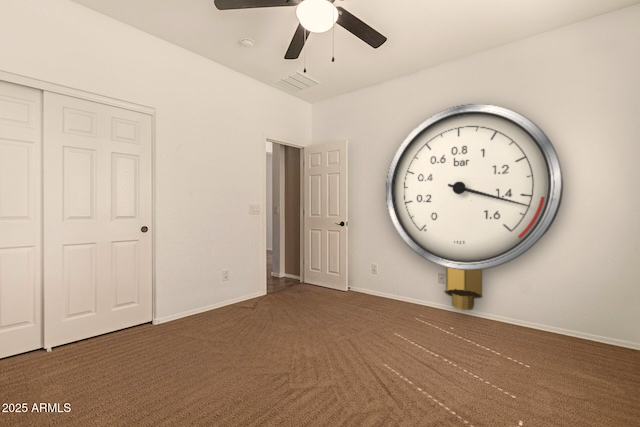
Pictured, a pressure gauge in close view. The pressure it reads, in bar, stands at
1.45 bar
